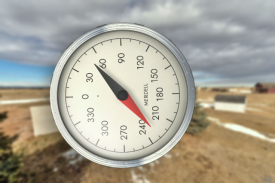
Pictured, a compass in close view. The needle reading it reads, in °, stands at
230 °
